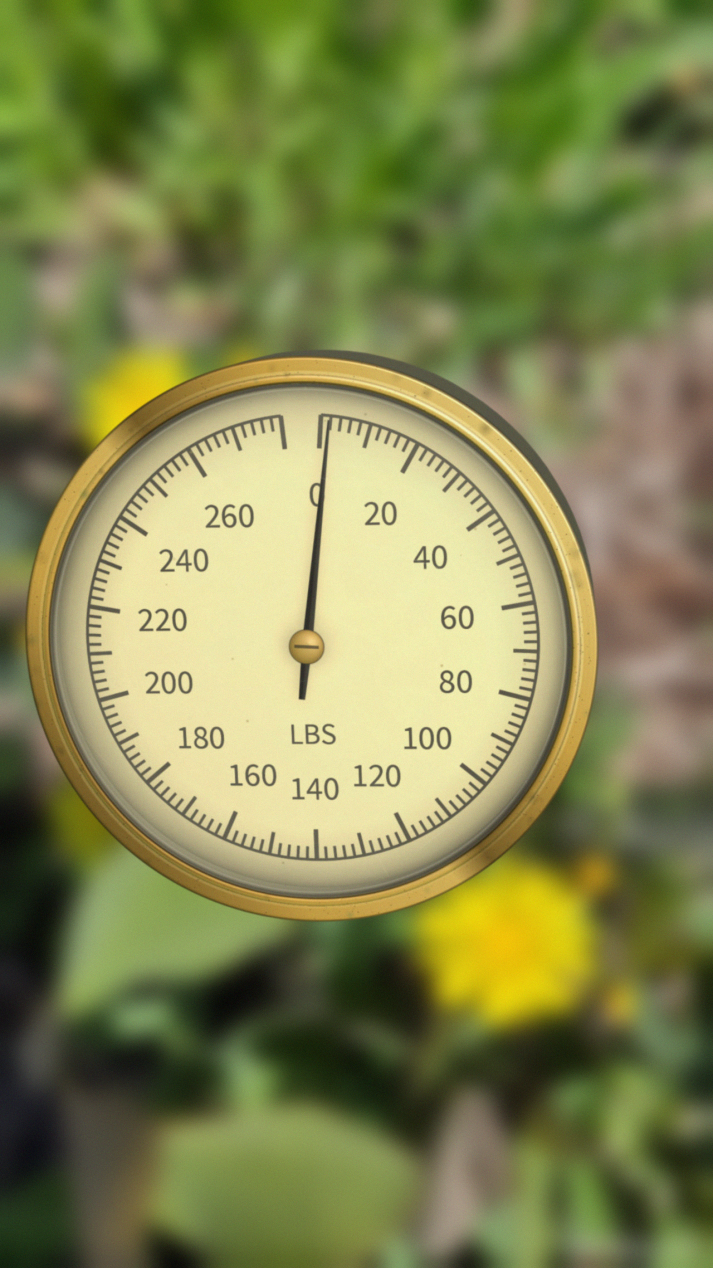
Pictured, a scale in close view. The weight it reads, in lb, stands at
2 lb
